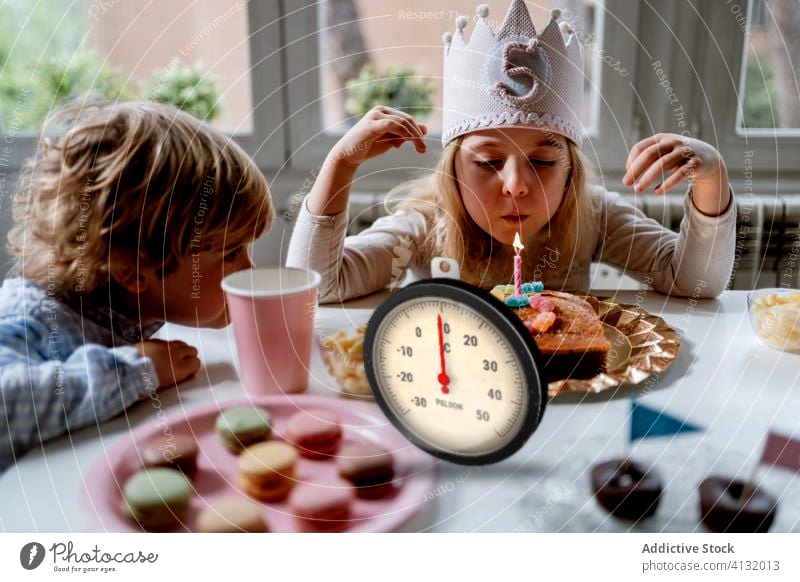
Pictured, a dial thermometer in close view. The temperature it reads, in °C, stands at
10 °C
